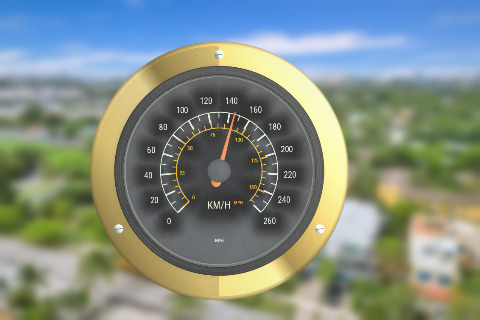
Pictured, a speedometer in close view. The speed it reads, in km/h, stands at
145 km/h
